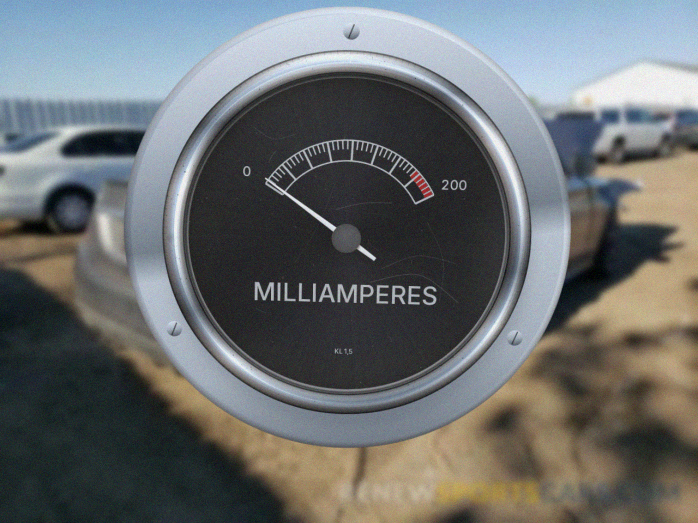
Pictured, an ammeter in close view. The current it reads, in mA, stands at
5 mA
